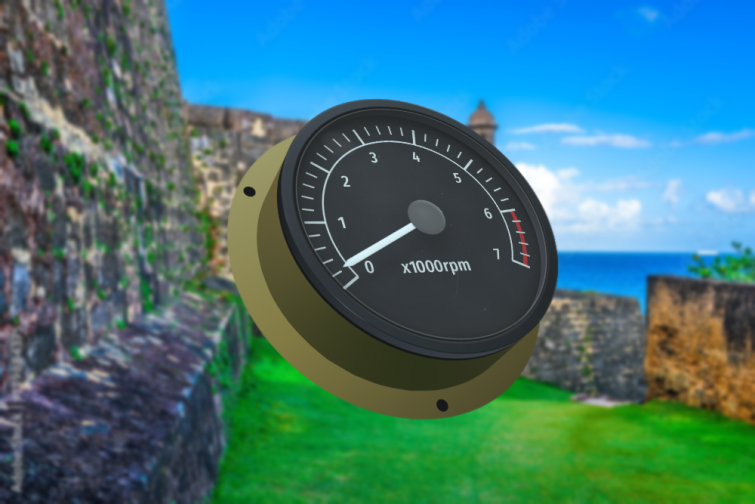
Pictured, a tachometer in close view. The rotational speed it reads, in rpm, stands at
200 rpm
